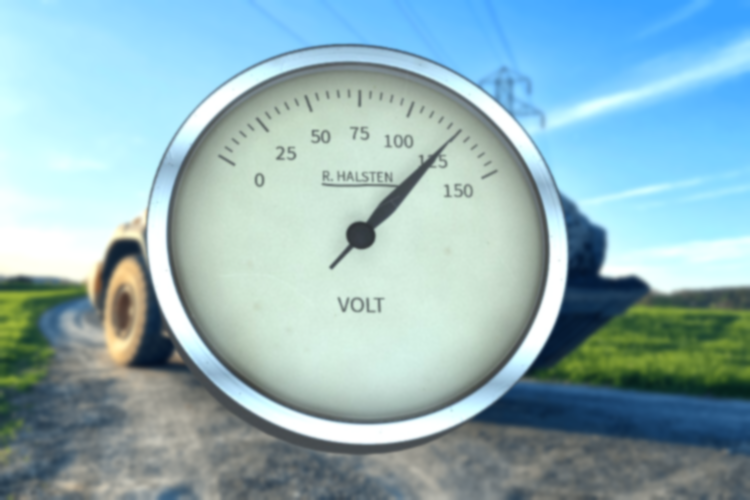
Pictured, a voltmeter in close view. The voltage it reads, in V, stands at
125 V
